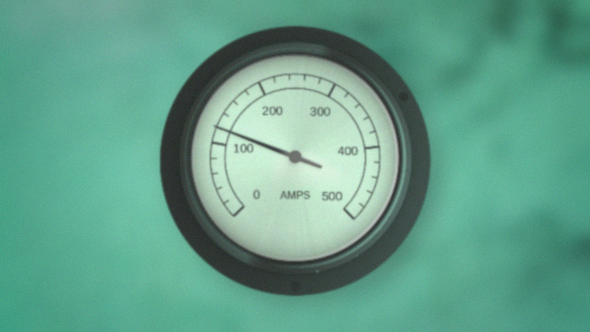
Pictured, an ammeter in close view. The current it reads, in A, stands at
120 A
